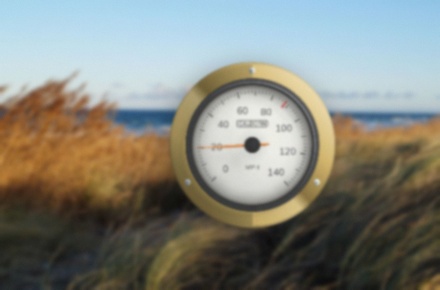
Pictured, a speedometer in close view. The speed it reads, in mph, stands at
20 mph
